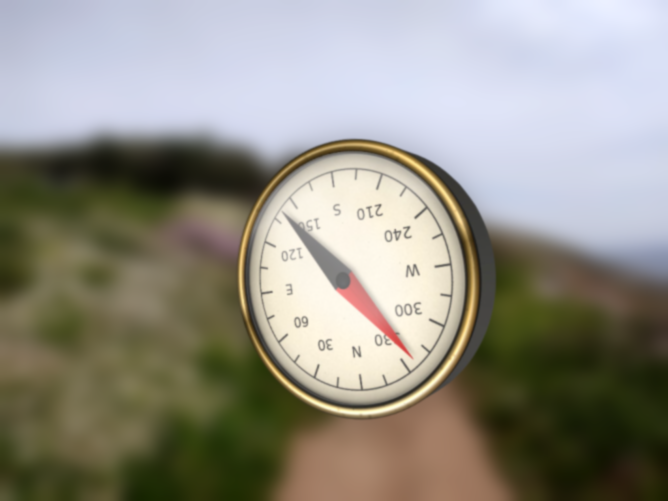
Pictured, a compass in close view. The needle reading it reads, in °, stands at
322.5 °
